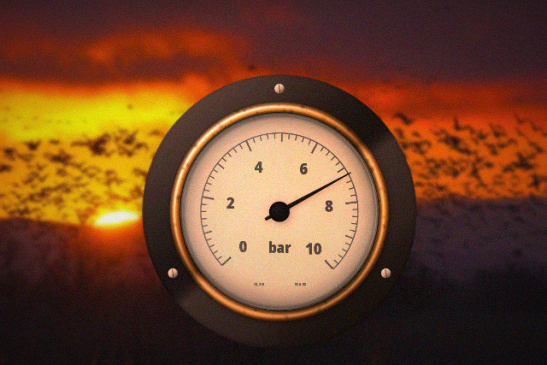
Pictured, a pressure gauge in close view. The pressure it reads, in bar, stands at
7.2 bar
